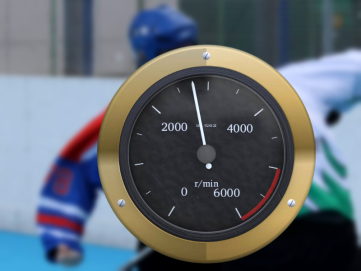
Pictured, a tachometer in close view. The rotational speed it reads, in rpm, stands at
2750 rpm
